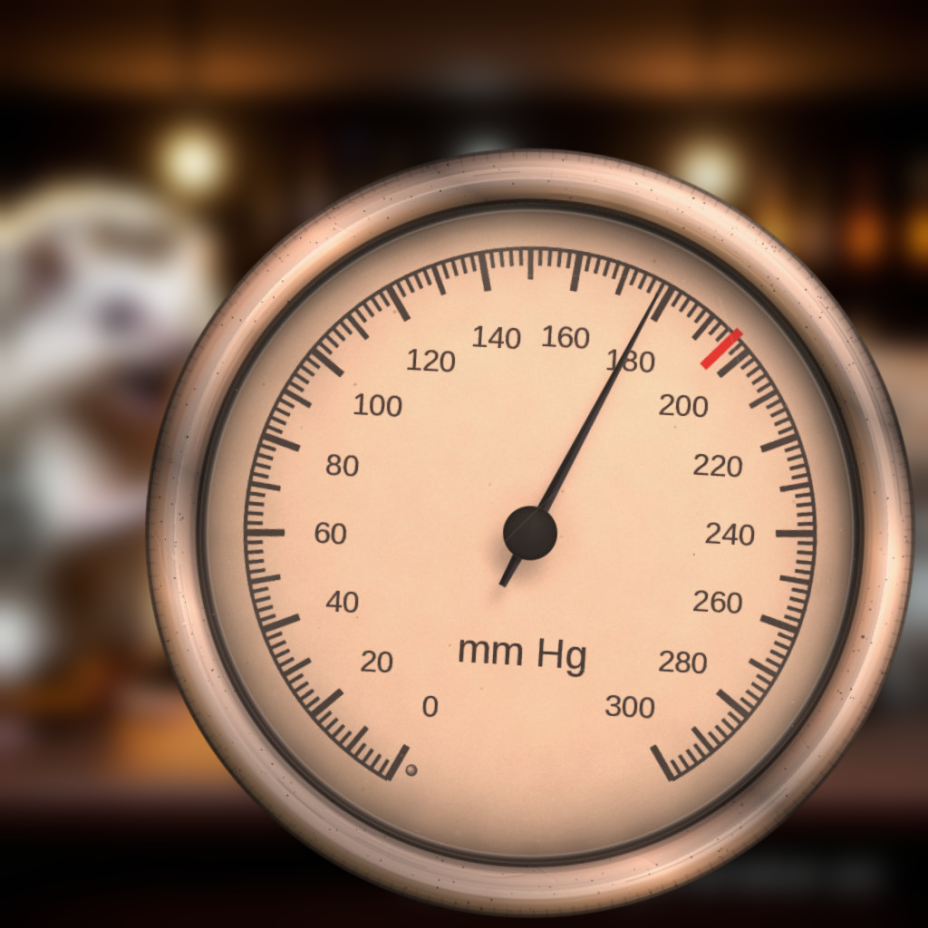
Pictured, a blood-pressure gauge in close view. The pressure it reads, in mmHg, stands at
178 mmHg
